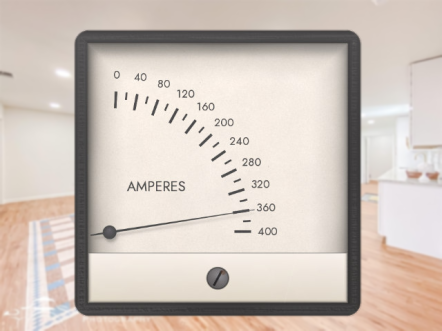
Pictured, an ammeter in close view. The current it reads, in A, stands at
360 A
